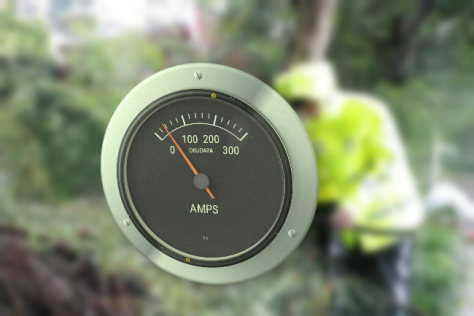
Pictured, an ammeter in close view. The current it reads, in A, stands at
40 A
